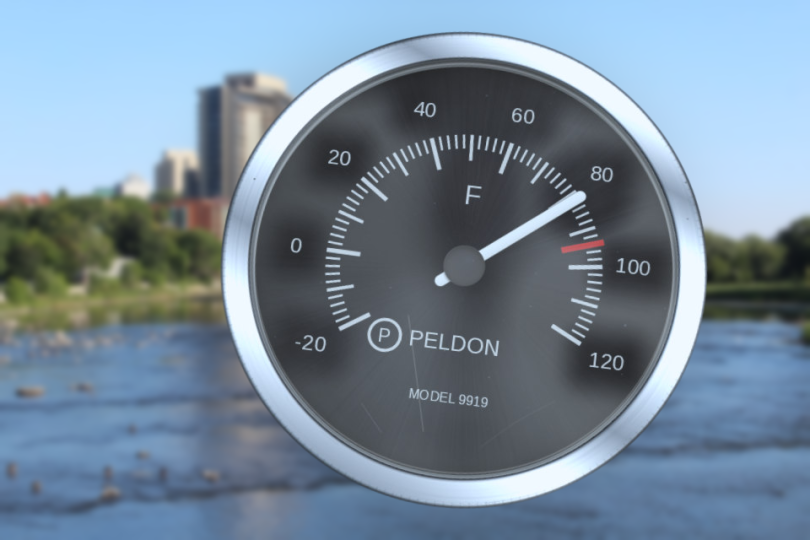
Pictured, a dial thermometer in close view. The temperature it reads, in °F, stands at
82 °F
